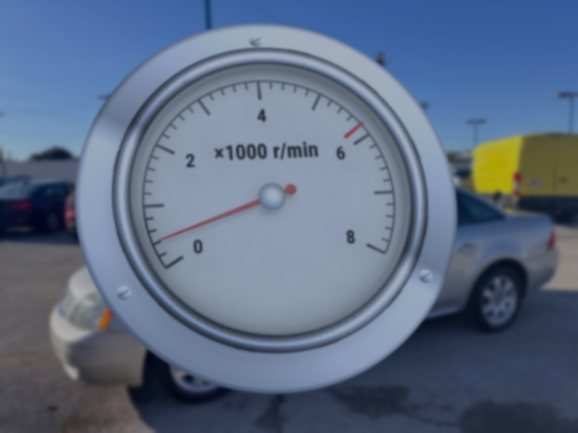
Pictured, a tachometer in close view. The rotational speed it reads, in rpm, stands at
400 rpm
